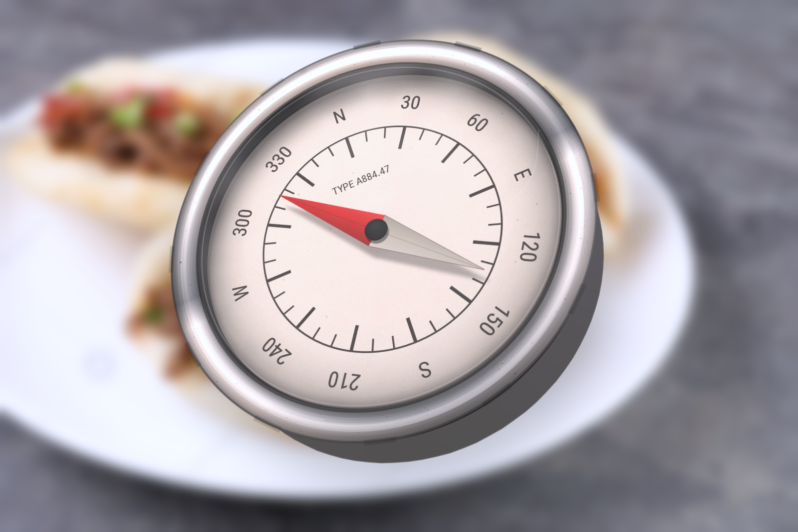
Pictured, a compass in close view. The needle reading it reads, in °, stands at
315 °
